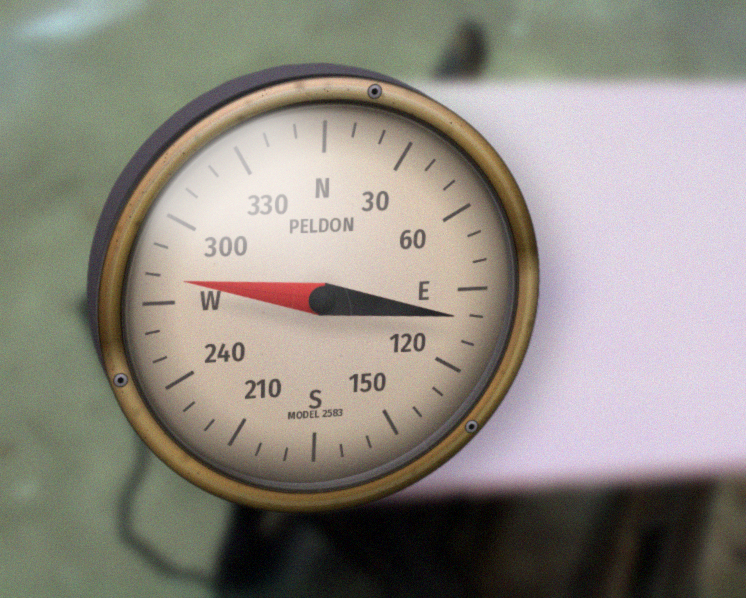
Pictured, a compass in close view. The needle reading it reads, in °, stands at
280 °
